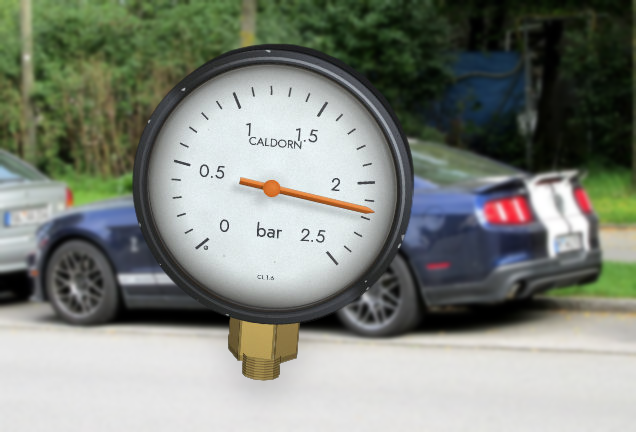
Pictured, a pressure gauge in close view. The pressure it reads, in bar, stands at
2.15 bar
